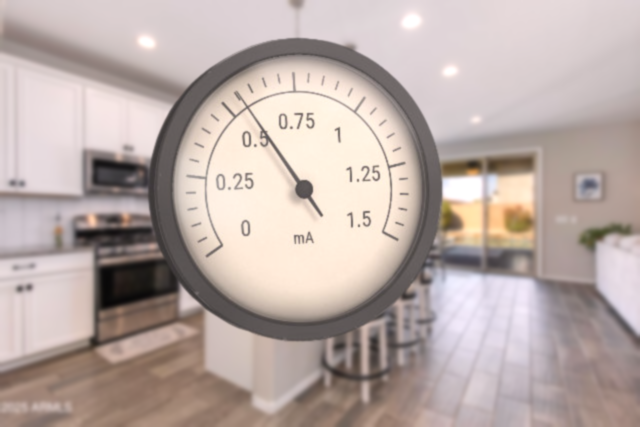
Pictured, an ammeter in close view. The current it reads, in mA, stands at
0.55 mA
